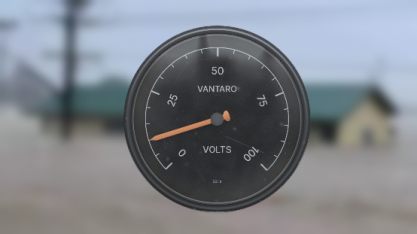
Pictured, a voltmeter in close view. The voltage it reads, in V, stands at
10 V
